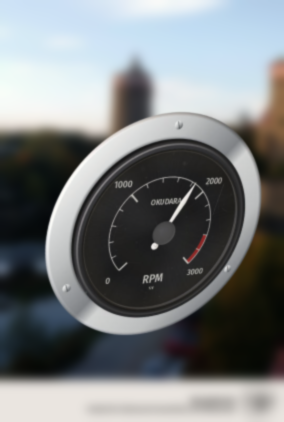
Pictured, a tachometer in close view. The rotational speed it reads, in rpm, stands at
1800 rpm
